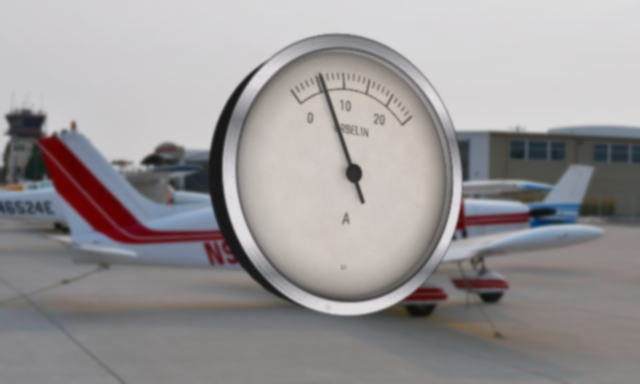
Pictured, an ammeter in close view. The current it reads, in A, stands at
5 A
